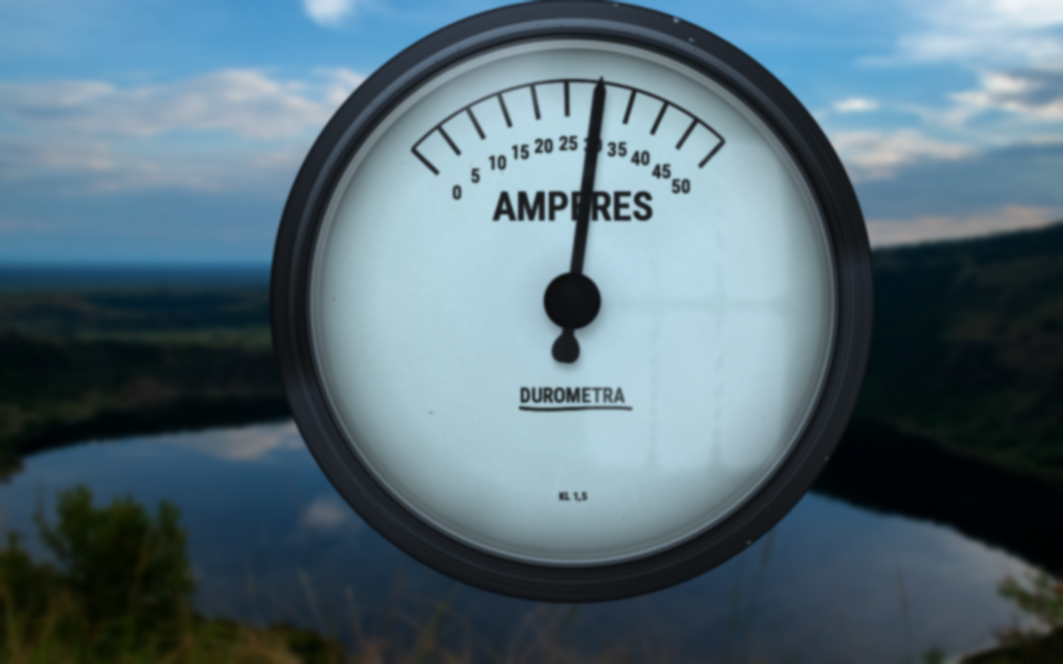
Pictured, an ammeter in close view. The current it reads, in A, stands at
30 A
